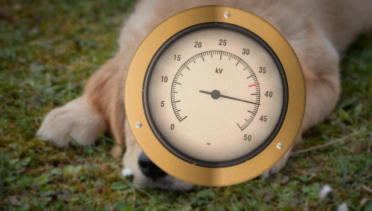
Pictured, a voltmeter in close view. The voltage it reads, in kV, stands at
42.5 kV
